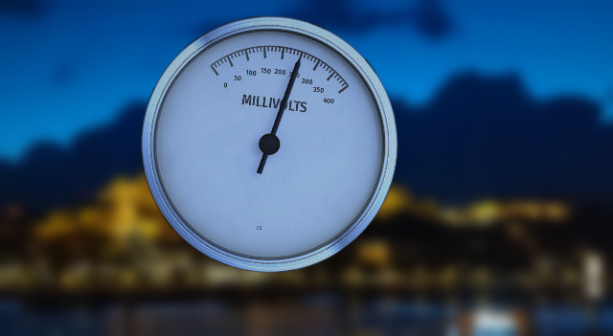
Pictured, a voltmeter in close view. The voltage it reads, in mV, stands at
250 mV
